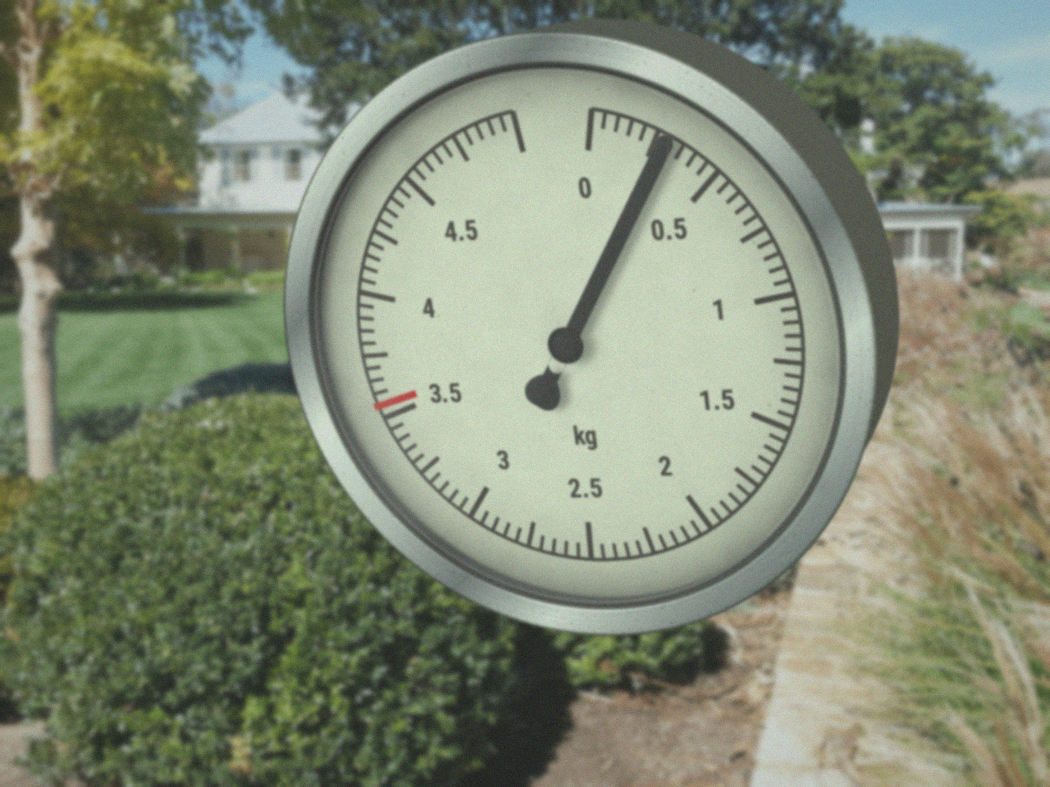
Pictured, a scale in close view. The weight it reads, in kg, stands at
0.3 kg
